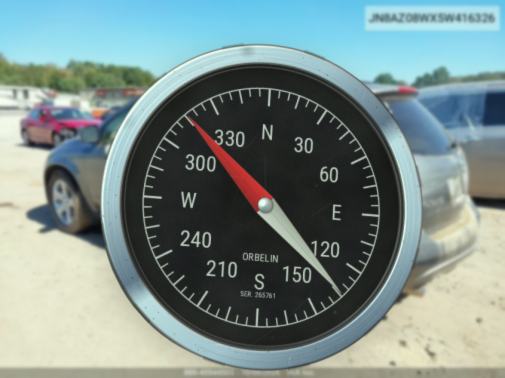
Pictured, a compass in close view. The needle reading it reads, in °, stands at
315 °
